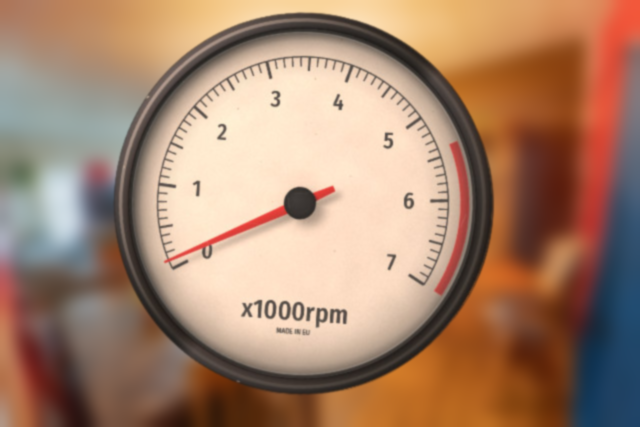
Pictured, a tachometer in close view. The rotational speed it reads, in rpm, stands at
100 rpm
